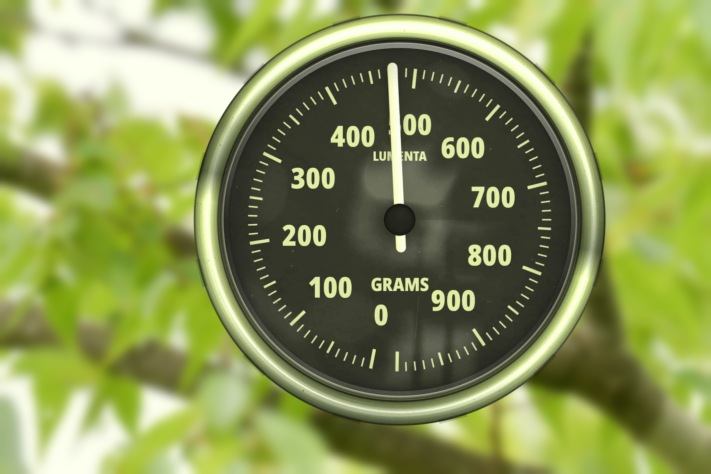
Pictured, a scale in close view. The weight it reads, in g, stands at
475 g
